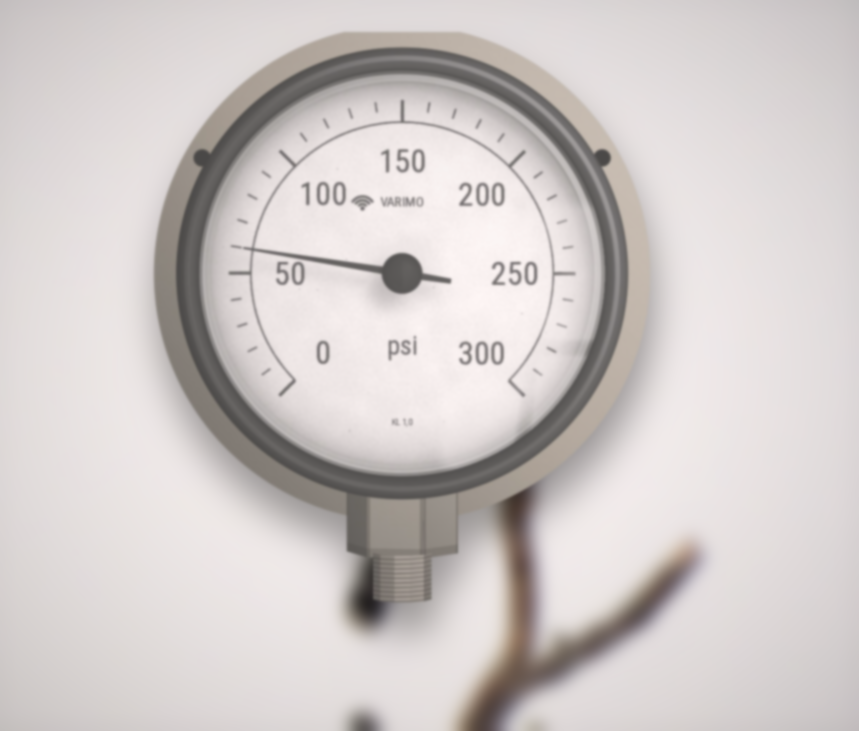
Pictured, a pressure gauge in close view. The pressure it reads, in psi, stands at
60 psi
